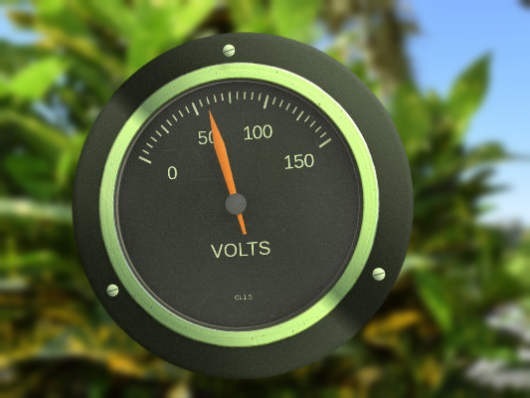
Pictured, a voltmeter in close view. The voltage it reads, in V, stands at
60 V
